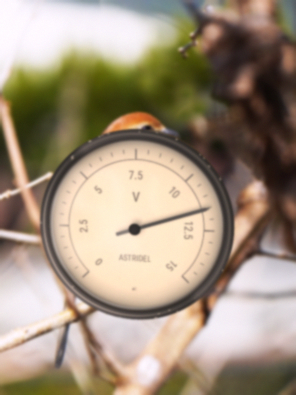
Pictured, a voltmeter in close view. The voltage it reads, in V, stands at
11.5 V
